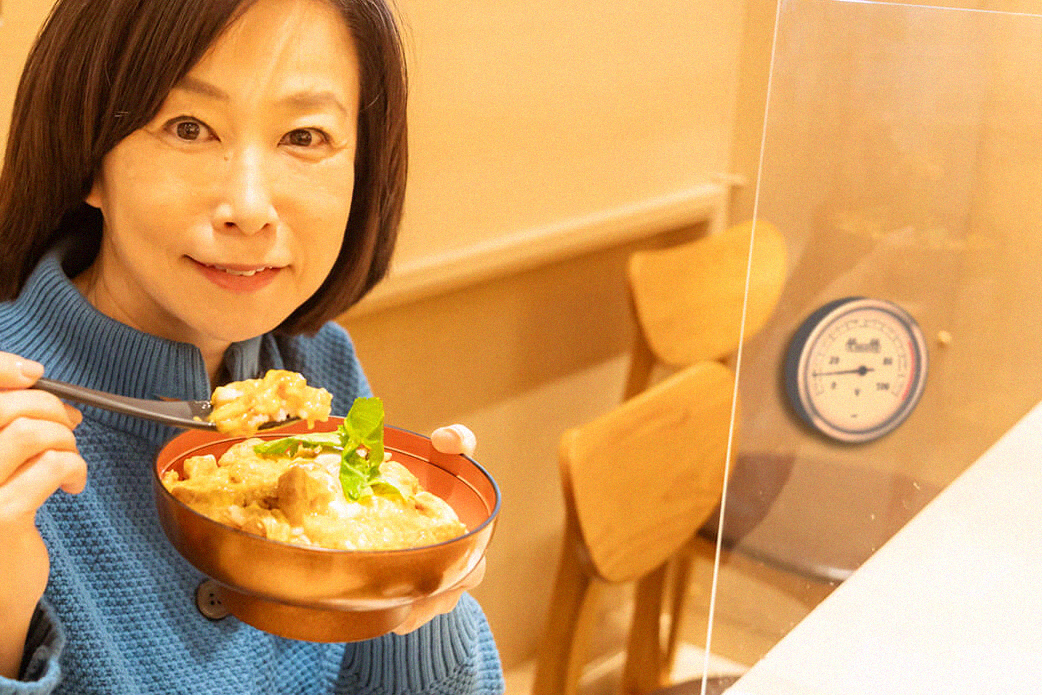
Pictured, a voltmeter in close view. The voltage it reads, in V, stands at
10 V
